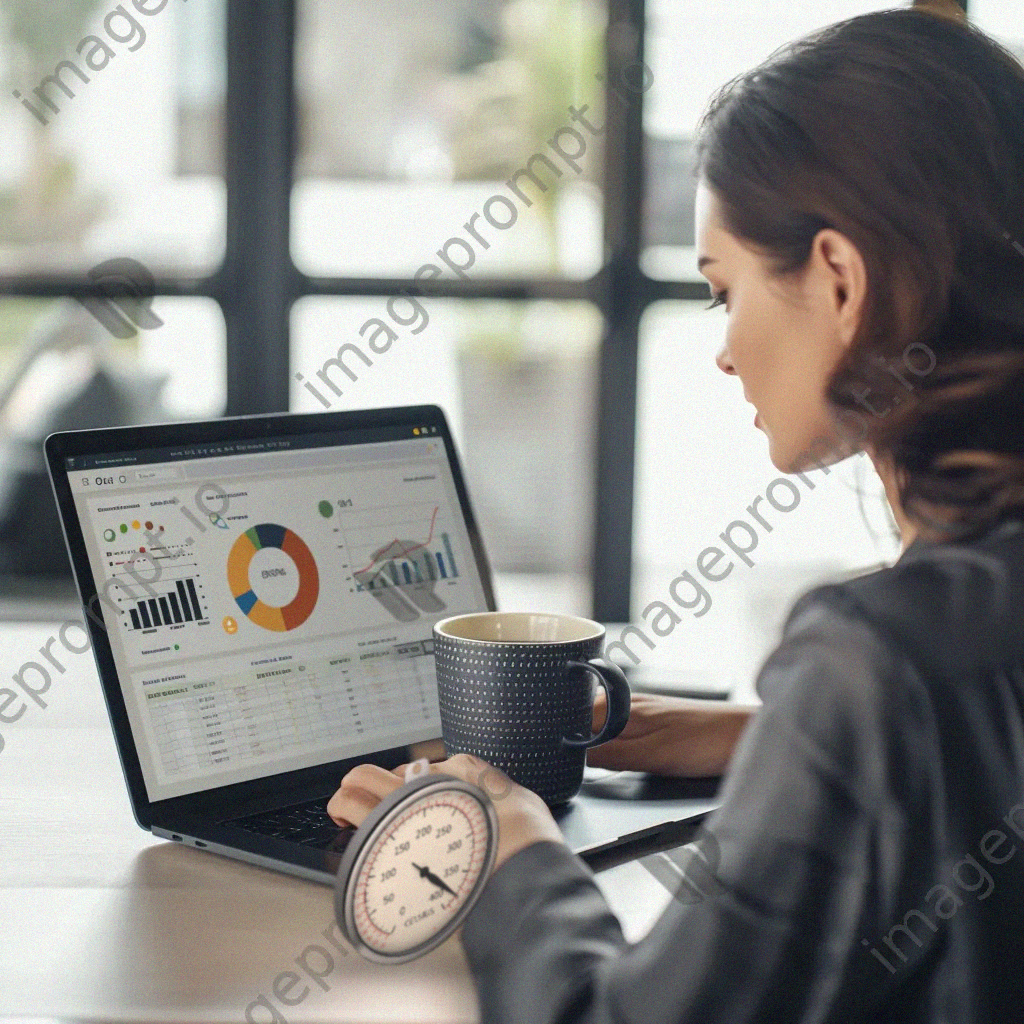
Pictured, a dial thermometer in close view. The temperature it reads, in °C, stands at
380 °C
